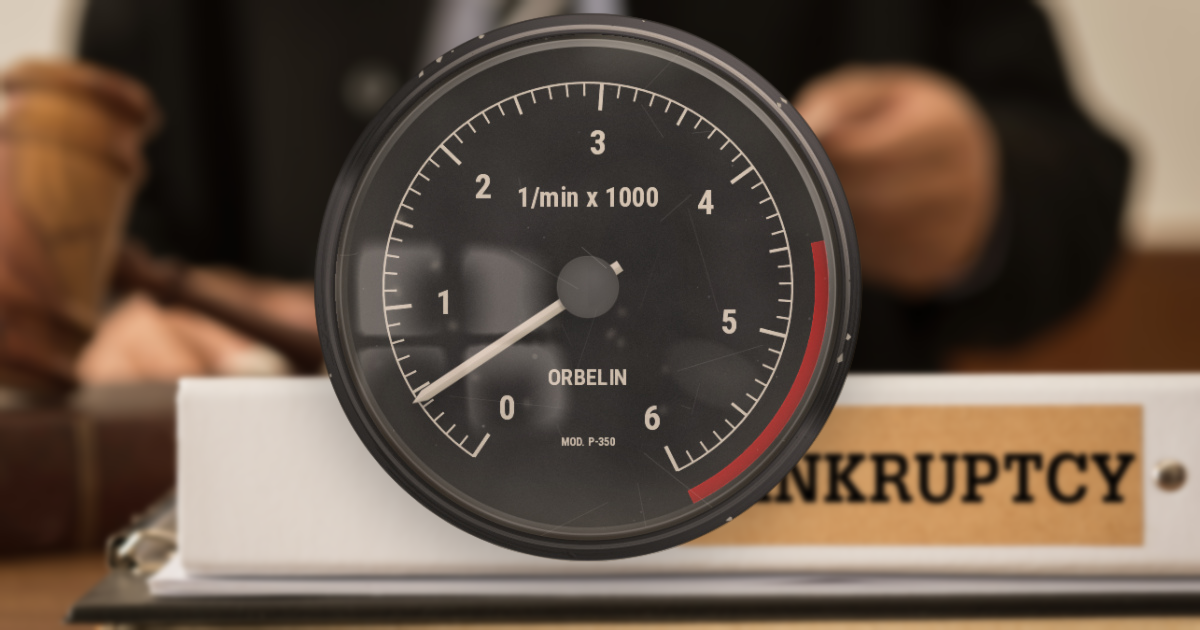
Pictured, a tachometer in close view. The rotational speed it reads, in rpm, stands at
450 rpm
